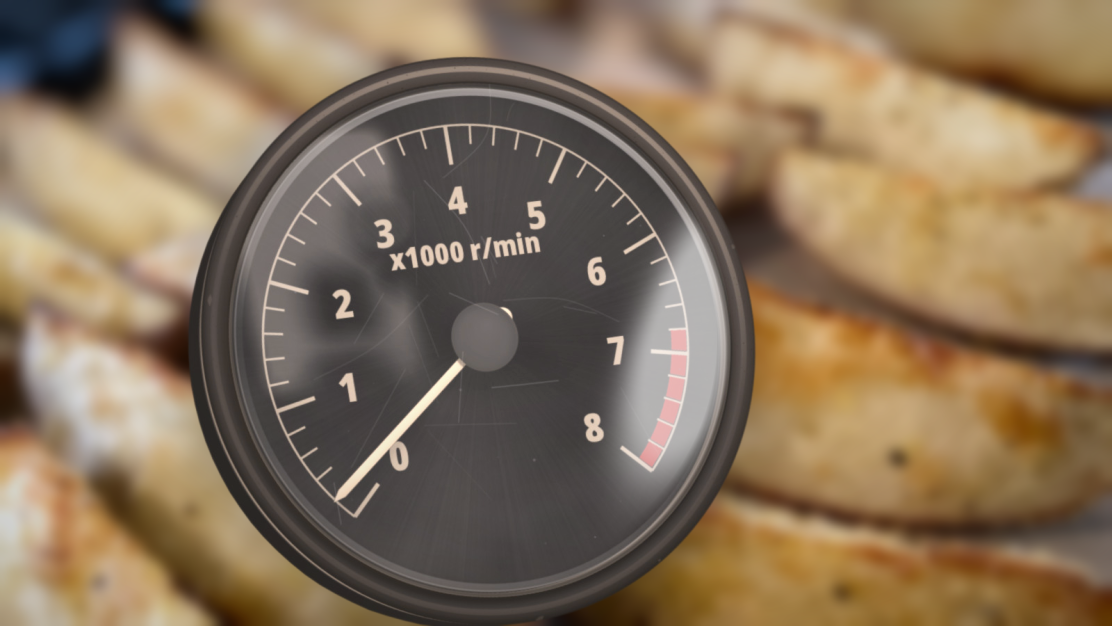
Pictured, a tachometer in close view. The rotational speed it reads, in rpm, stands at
200 rpm
